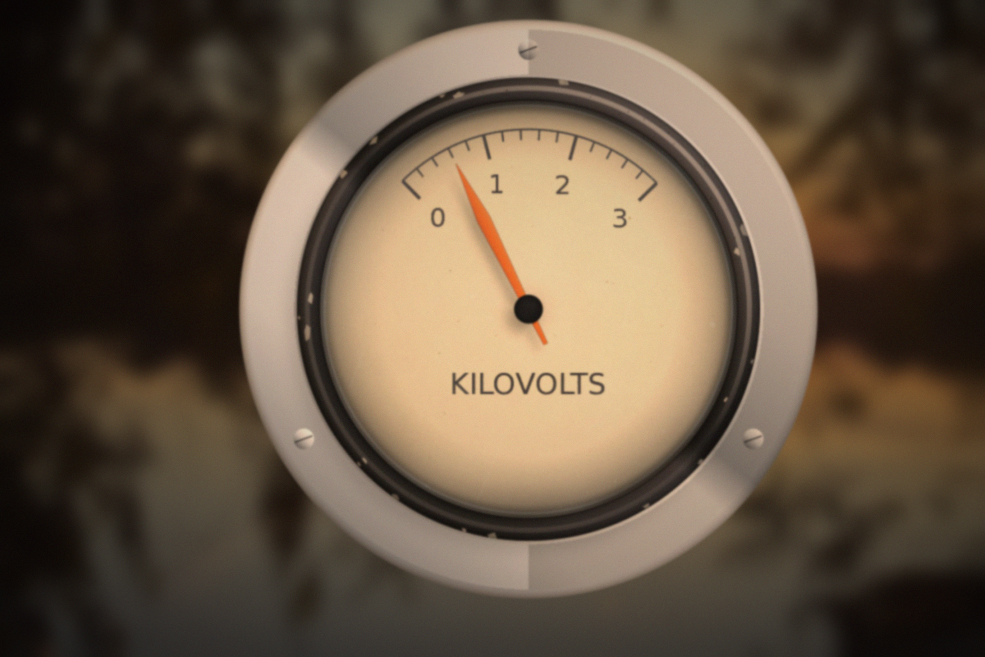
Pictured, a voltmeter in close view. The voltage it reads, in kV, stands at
0.6 kV
